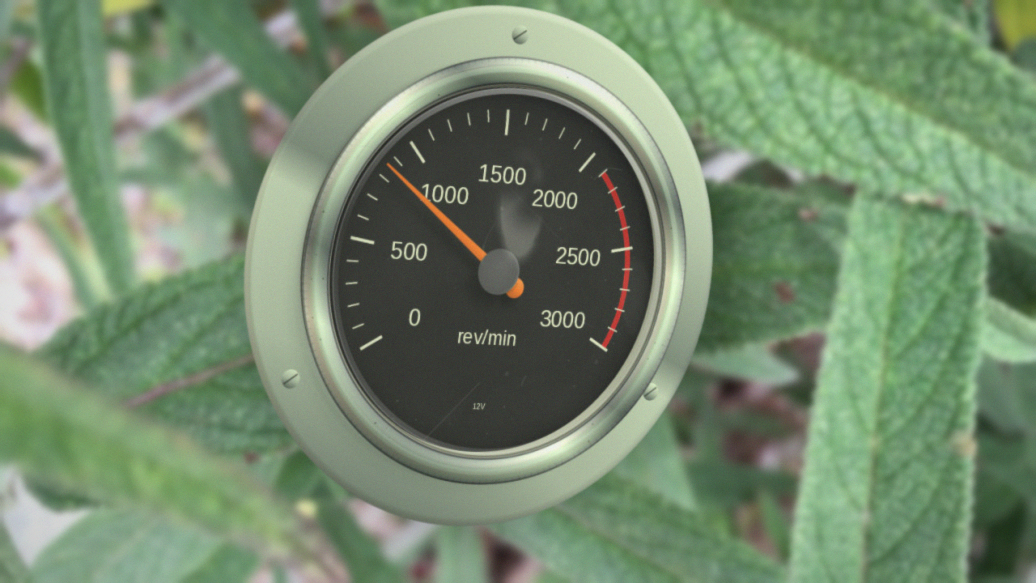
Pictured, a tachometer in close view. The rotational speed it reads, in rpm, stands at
850 rpm
